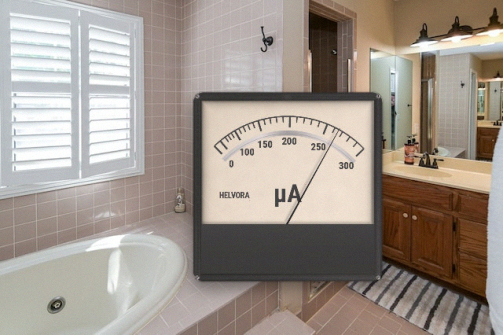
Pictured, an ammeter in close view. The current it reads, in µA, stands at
265 µA
